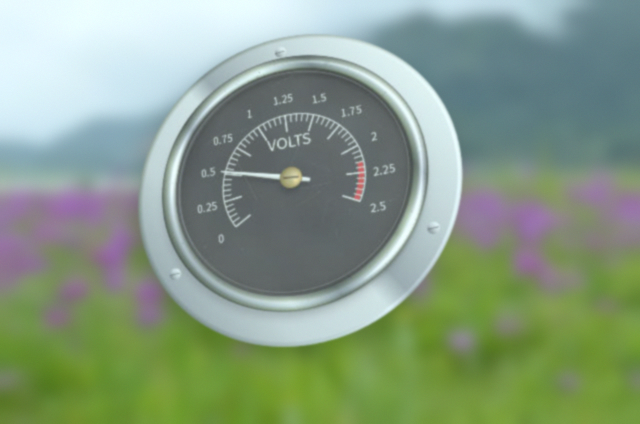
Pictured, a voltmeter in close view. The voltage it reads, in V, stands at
0.5 V
